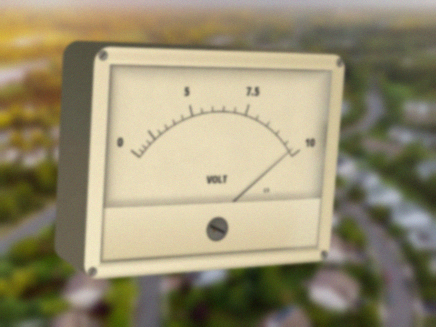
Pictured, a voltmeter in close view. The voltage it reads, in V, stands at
9.75 V
